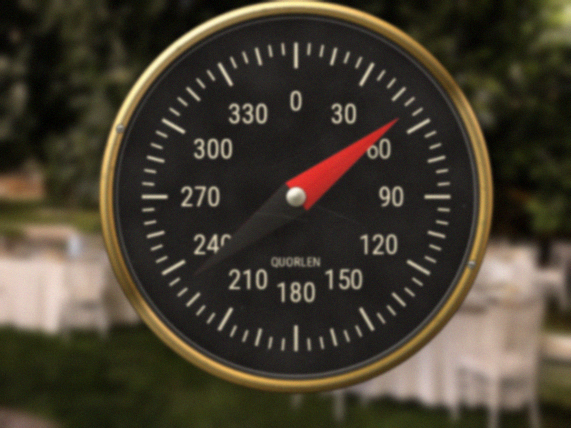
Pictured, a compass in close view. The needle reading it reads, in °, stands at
52.5 °
